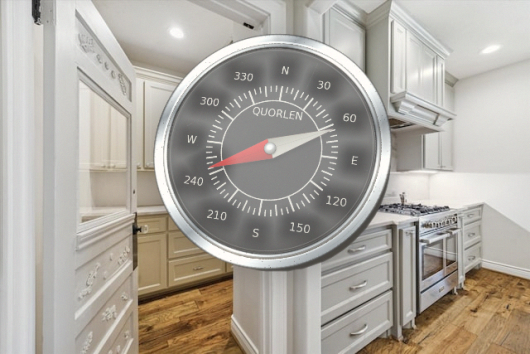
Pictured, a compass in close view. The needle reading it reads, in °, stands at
245 °
